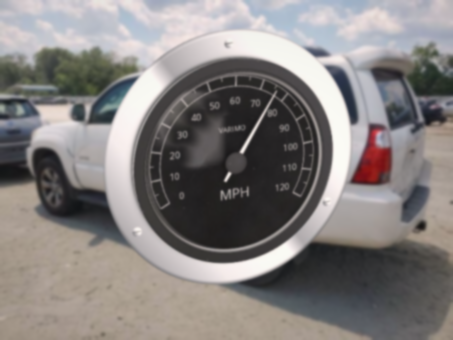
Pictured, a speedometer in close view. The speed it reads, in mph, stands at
75 mph
